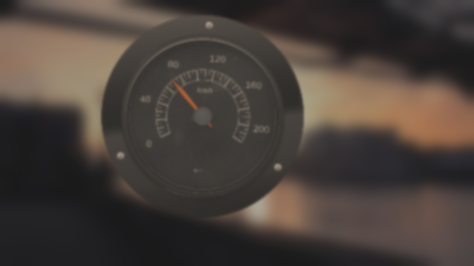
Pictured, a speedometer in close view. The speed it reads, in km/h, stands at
70 km/h
